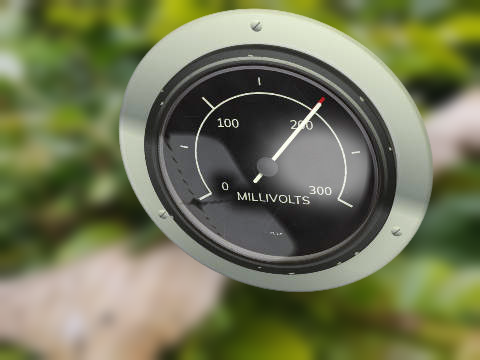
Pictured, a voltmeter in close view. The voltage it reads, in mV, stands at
200 mV
